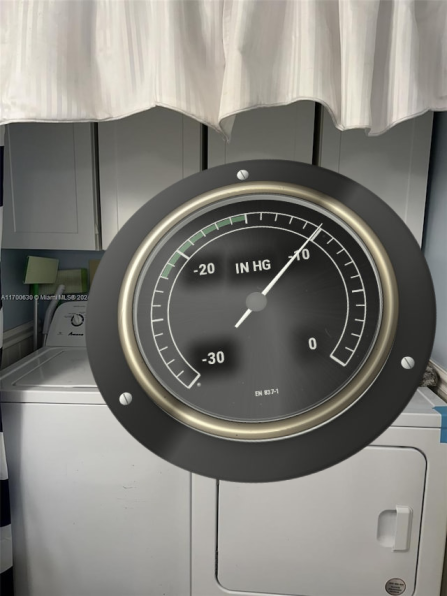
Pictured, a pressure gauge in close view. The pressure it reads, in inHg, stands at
-10 inHg
